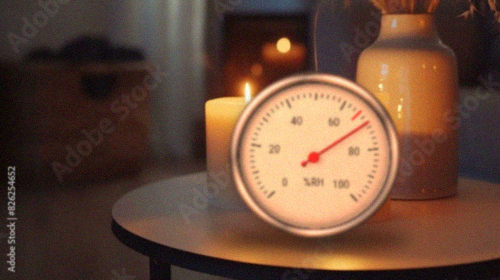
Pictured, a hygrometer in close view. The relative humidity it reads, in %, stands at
70 %
